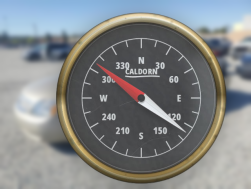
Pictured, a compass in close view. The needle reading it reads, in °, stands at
307.5 °
